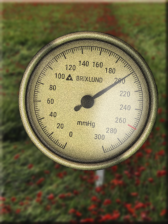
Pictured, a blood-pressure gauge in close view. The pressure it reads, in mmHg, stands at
200 mmHg
